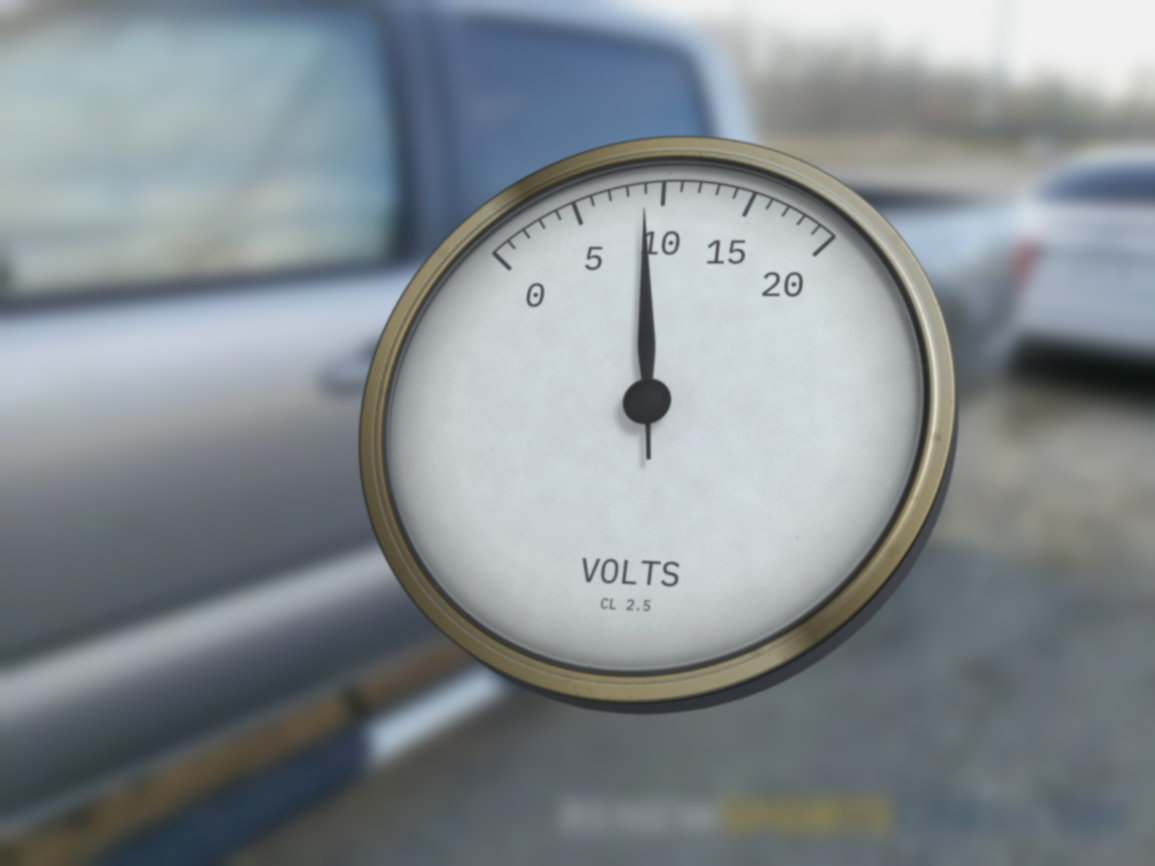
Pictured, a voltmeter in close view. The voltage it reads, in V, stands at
9 V
